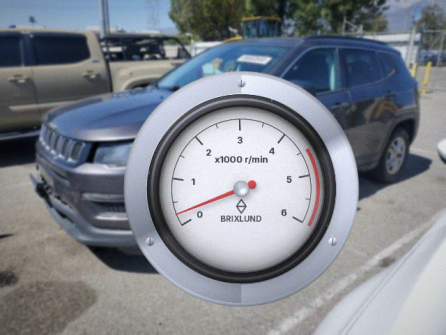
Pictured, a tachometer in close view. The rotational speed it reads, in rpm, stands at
250 rpm
